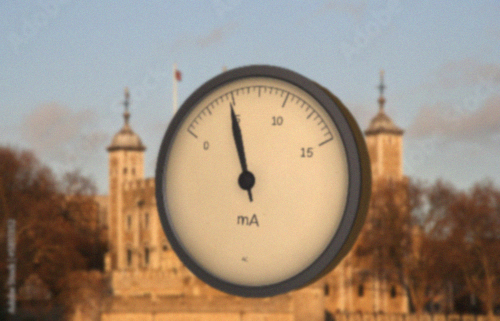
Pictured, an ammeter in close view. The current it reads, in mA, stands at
5 mA
